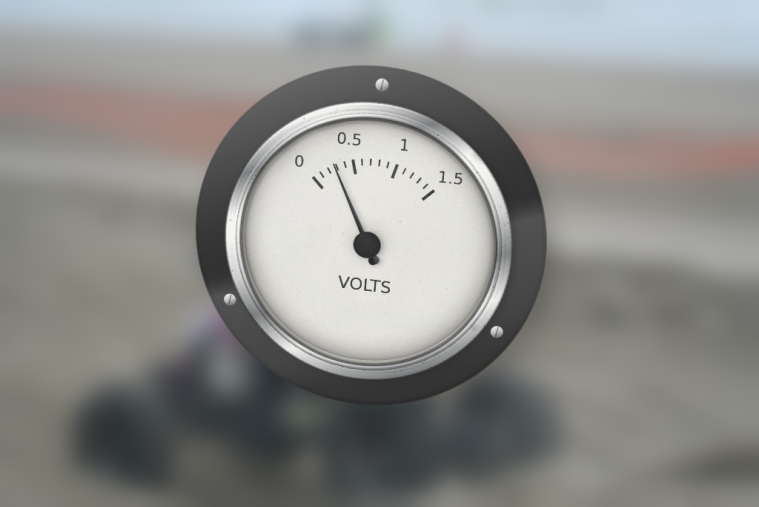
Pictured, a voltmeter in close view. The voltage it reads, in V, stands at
0.3 V
